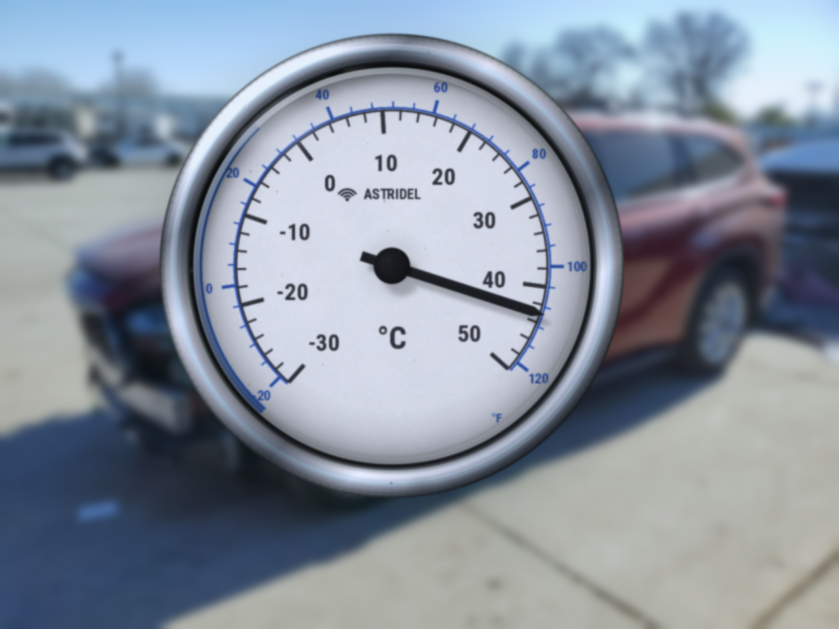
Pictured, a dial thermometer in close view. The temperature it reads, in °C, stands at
43 °C
